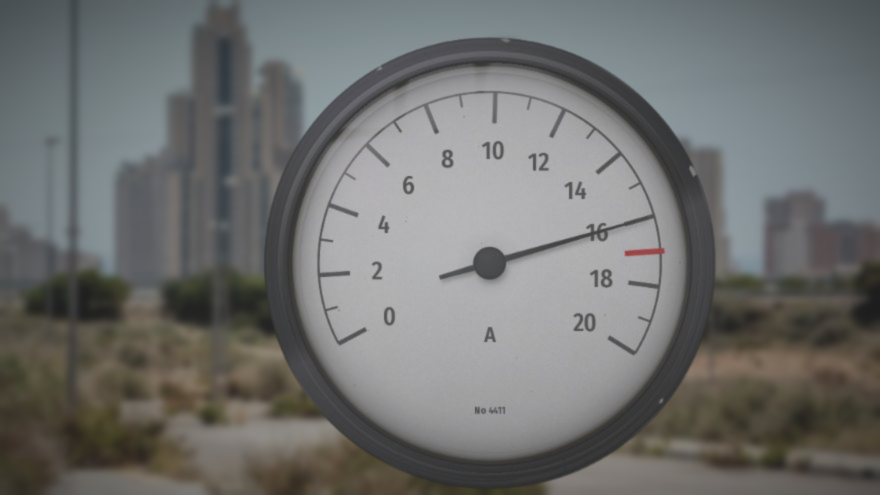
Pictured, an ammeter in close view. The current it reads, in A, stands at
16 A
